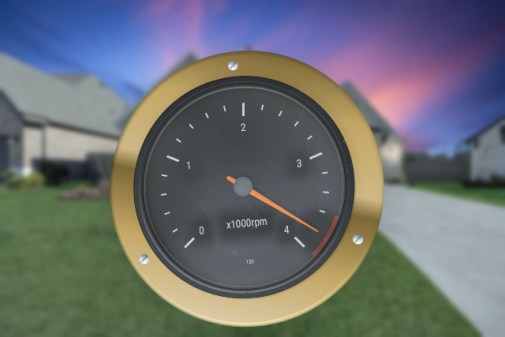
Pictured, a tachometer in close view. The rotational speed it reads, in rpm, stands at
3800 rpm
